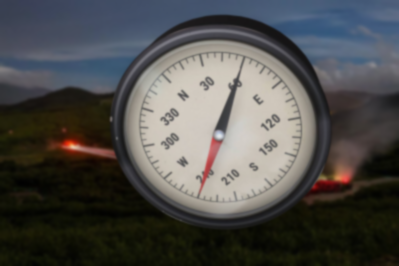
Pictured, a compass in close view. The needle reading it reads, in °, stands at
240 °
